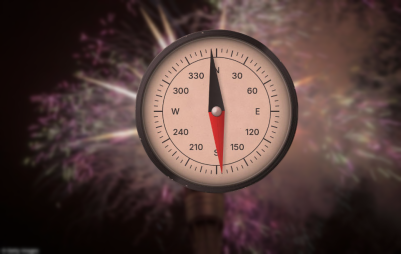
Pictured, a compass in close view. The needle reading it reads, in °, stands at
175 °
